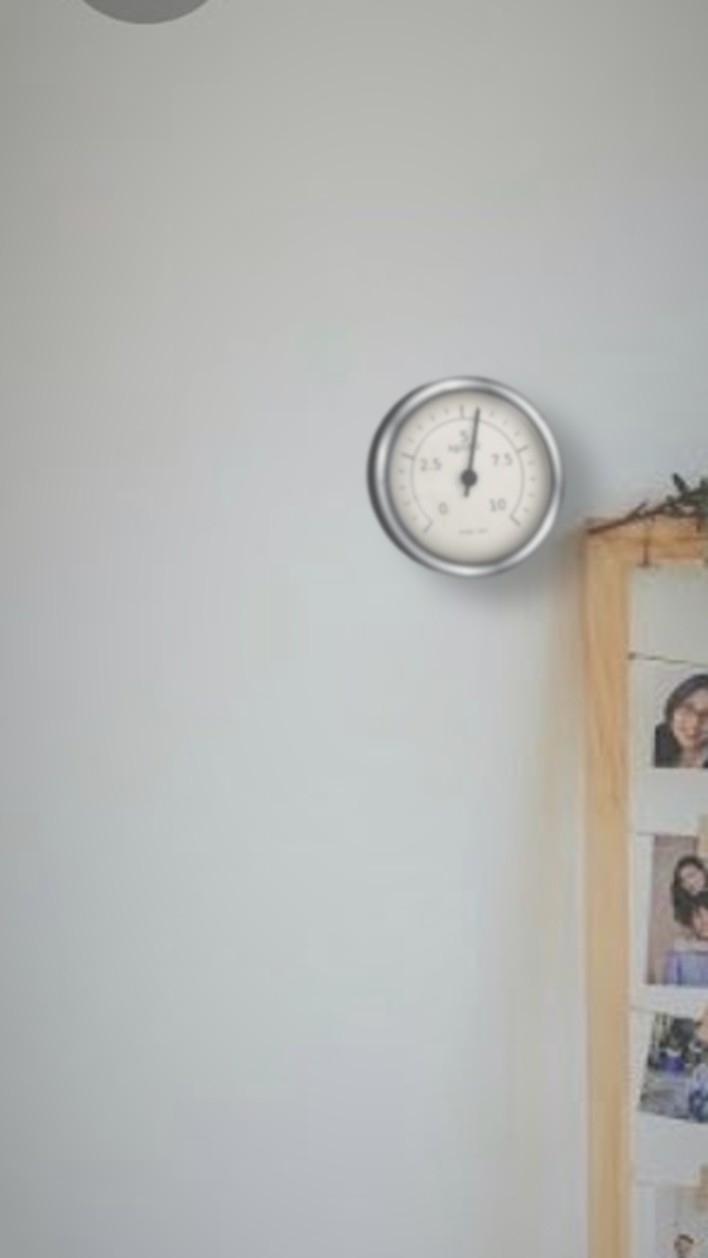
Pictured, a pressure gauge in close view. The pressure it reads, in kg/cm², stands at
5.5 kg/cm²
